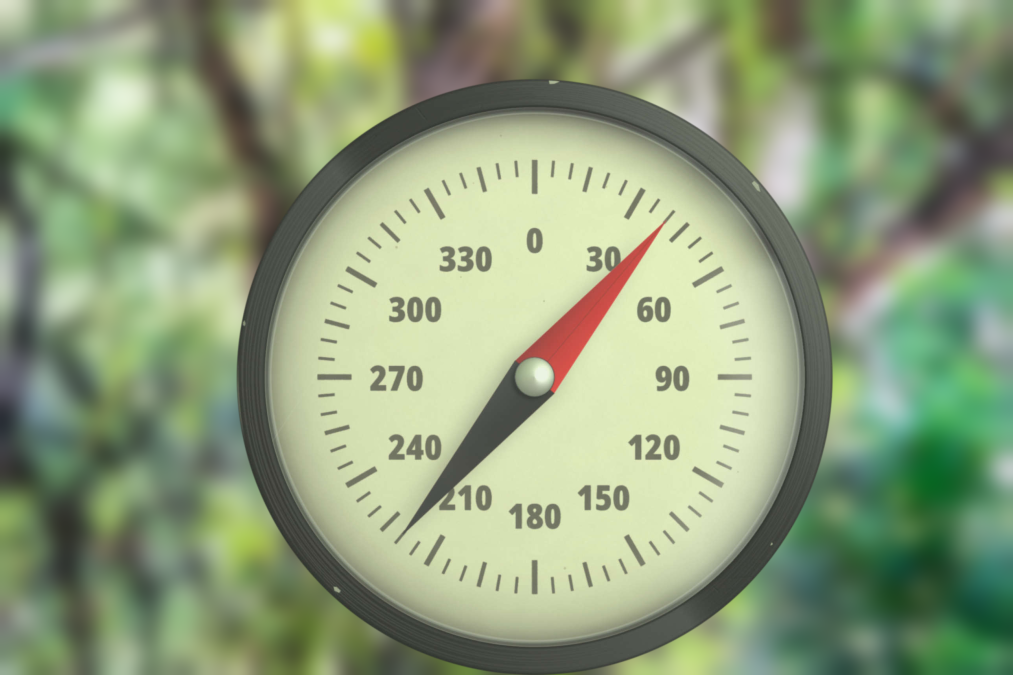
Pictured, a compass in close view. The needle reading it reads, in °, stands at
40 °
